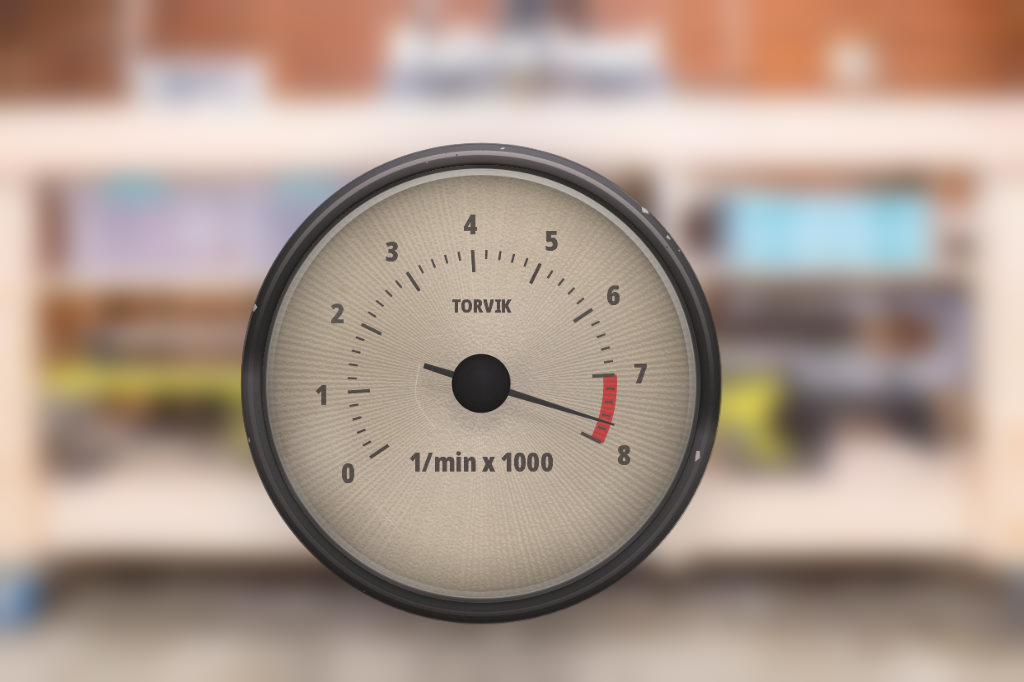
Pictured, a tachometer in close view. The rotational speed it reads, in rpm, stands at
7700 rpm
